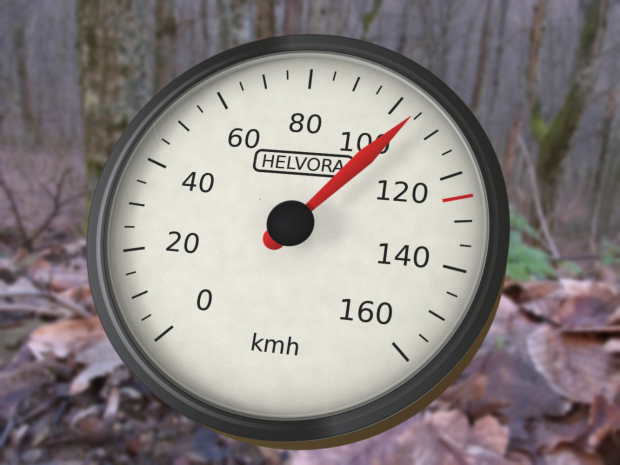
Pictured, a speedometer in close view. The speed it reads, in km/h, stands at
105 km/h
